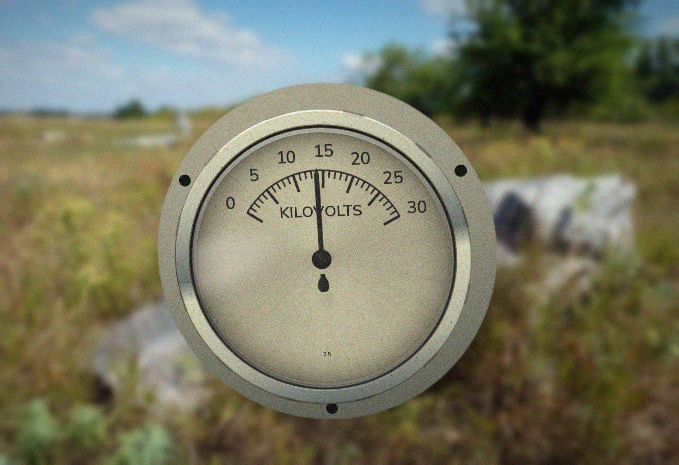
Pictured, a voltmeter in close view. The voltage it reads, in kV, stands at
14 kV
